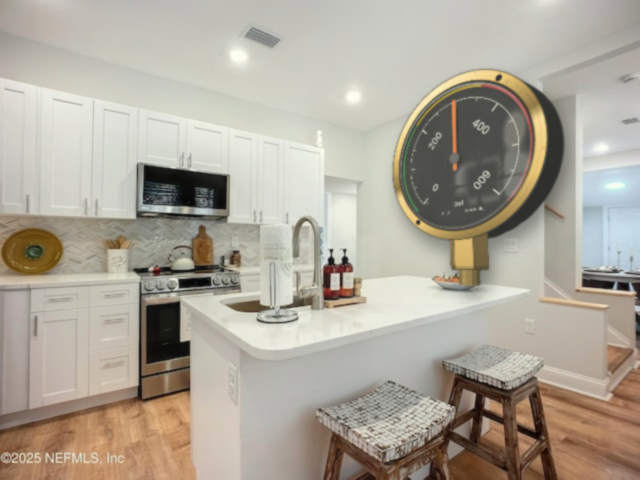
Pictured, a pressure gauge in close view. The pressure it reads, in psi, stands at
300 psi
